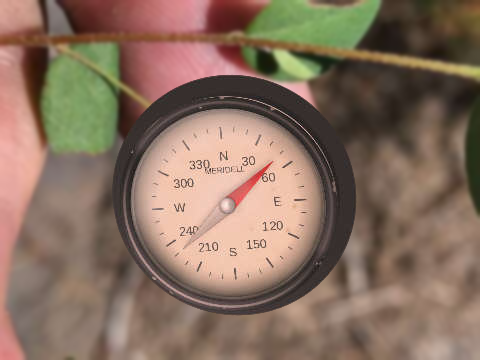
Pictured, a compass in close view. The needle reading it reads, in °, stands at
50 °
